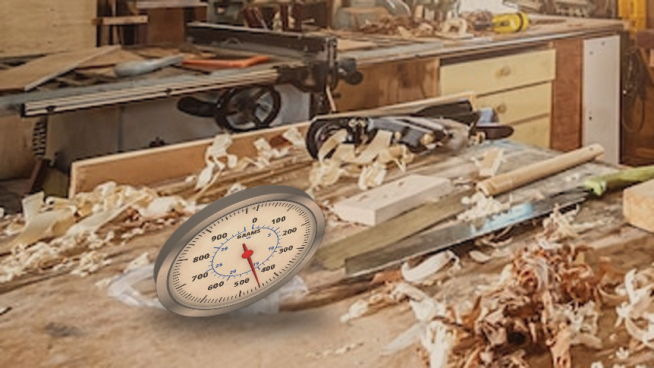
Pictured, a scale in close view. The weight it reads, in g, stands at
450 g
